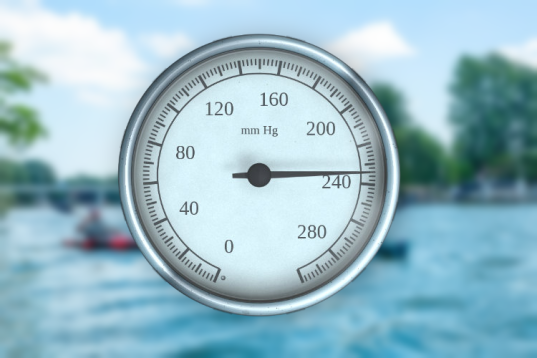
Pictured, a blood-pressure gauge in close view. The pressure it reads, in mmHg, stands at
234 mmHg
